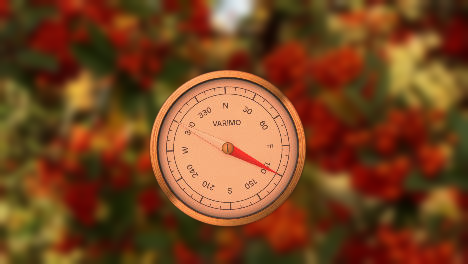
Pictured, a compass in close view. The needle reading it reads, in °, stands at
120 °
